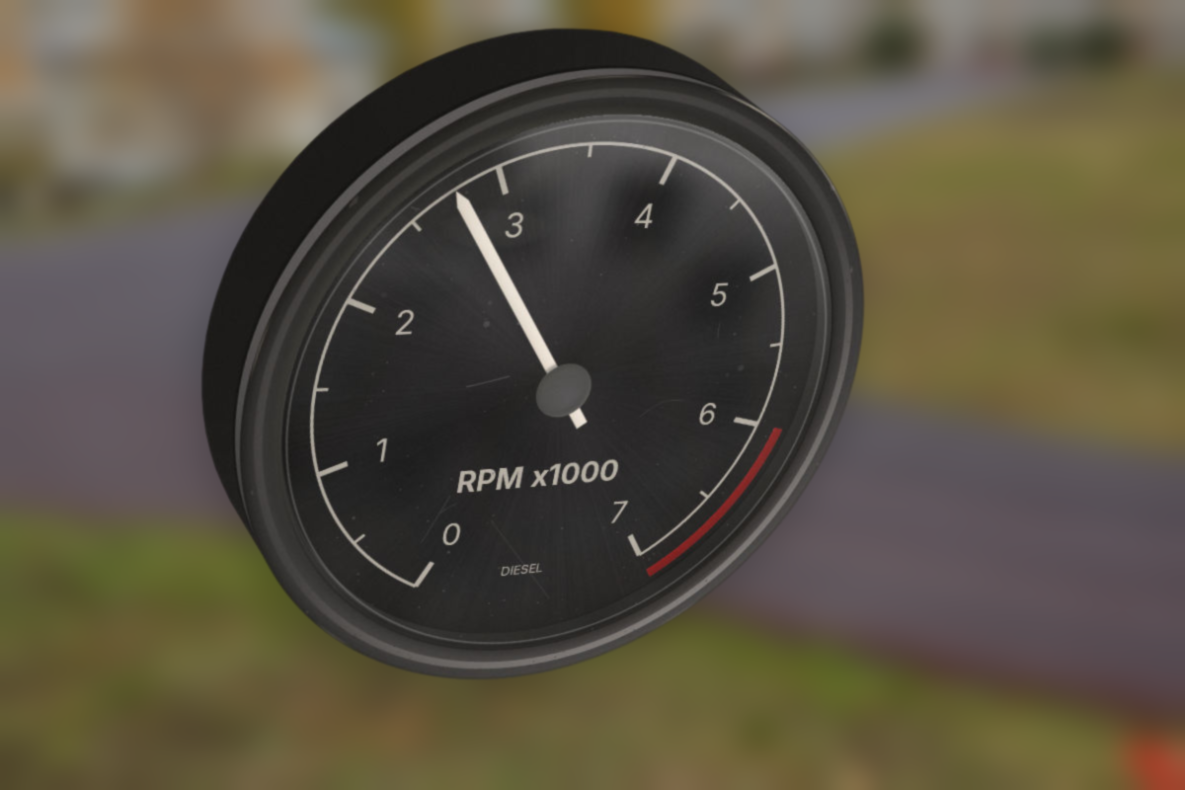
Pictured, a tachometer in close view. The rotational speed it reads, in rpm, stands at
2750 rpm
